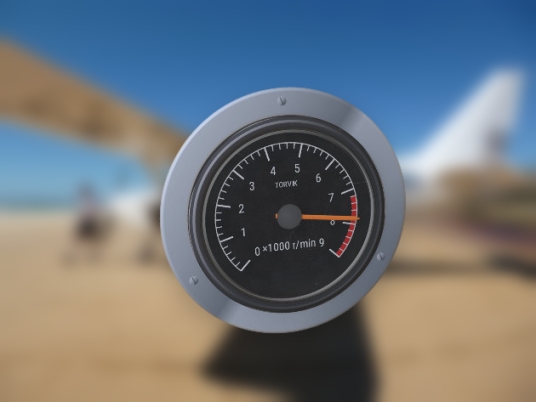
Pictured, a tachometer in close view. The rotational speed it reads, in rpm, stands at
7800 rpm
